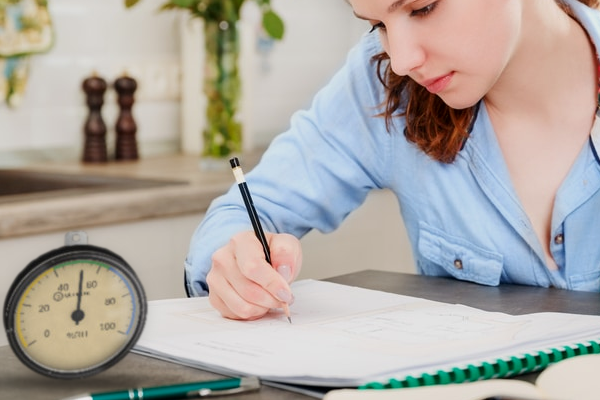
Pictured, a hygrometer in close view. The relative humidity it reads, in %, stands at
52 %
